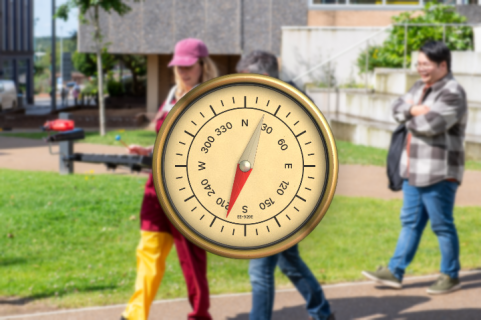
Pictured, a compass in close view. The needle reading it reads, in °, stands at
200 °
